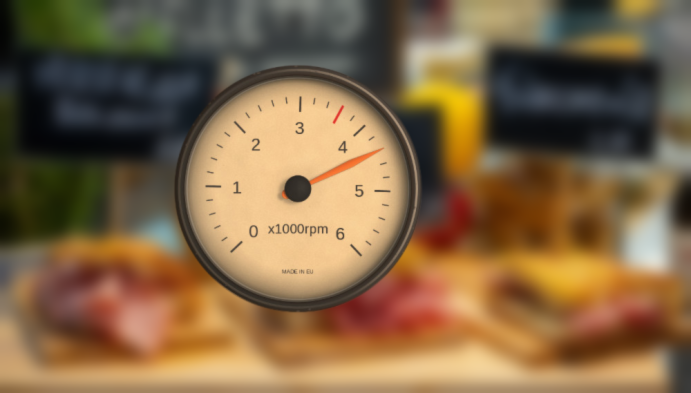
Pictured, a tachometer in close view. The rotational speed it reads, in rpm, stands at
4400 rpm
